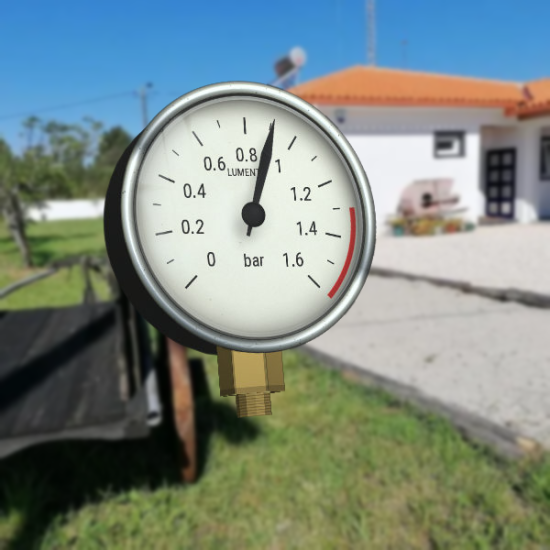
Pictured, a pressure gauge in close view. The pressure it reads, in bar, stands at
0.9 bar
